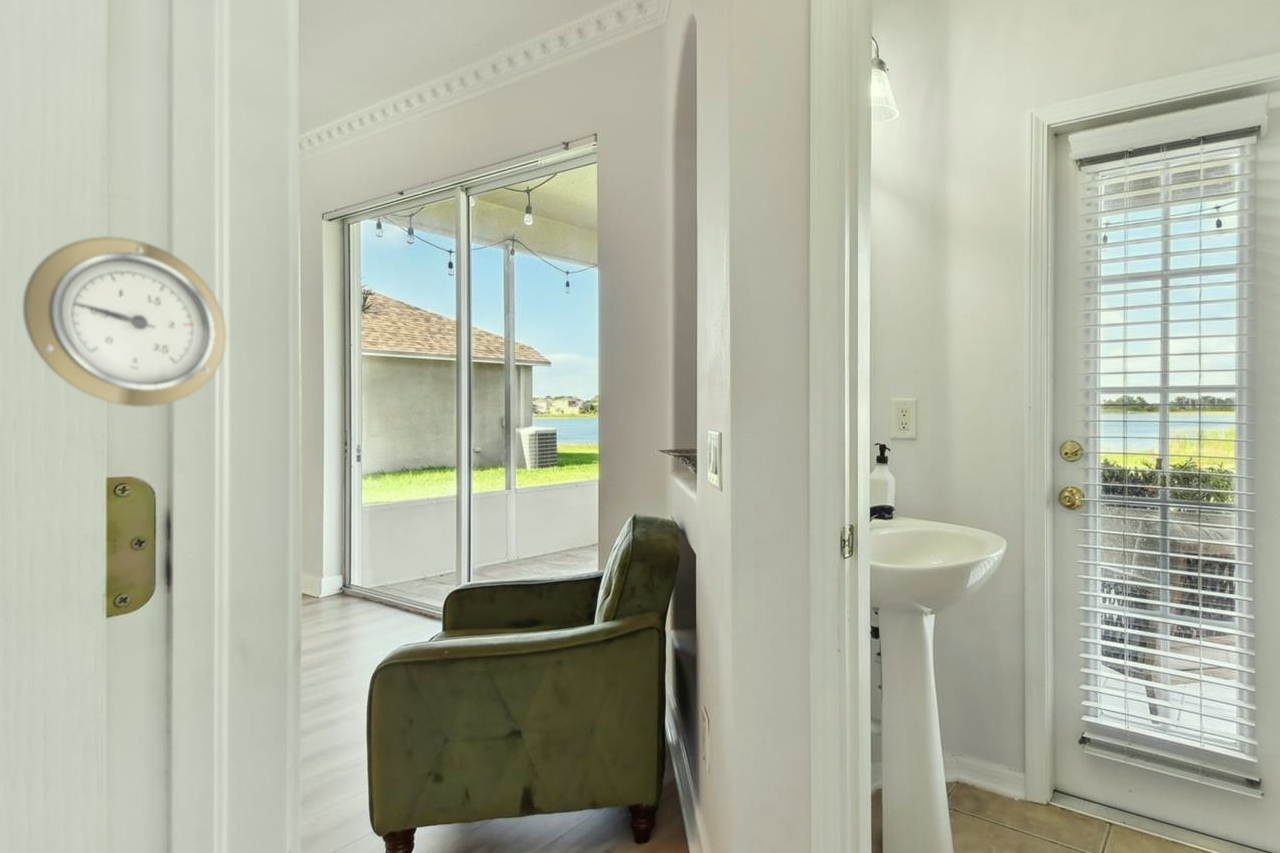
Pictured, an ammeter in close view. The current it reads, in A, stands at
0.5 A
